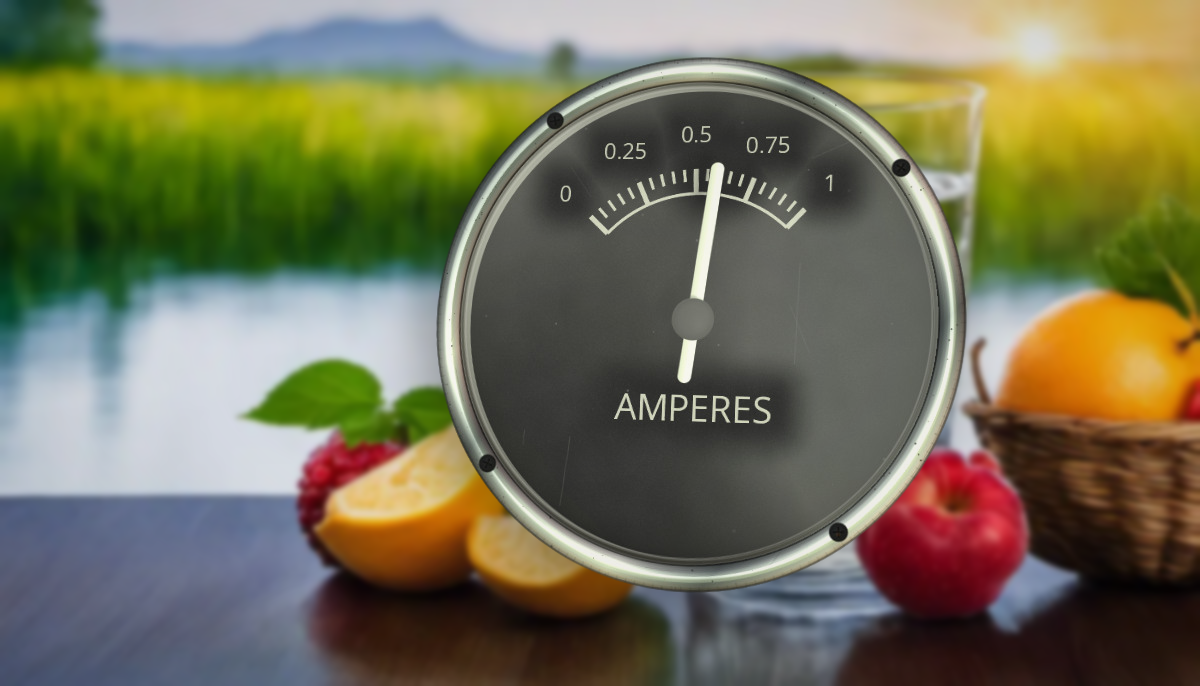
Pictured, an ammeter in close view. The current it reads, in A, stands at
0.6 A
